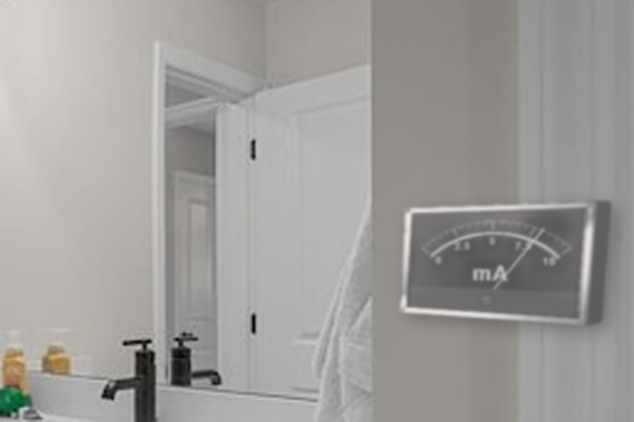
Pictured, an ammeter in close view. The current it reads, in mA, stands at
8 mA
